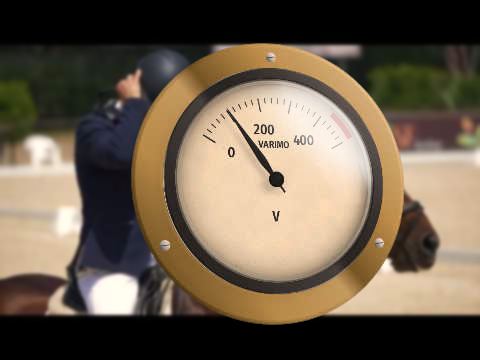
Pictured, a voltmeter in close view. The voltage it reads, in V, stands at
100 V
